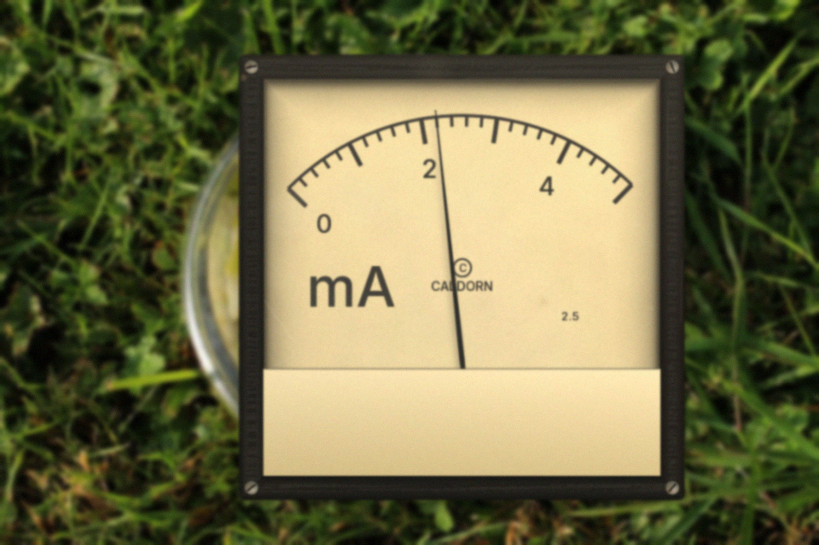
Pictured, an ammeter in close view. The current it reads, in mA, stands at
2.2 mA
